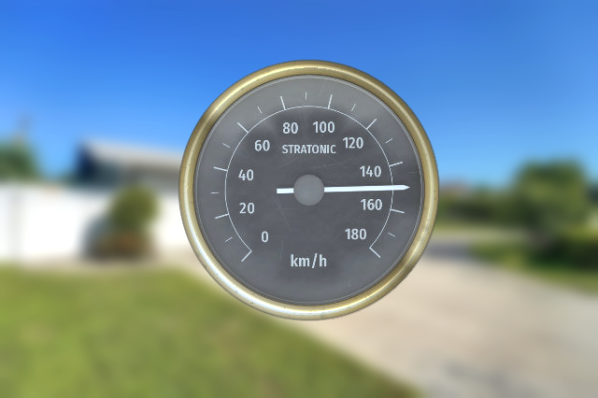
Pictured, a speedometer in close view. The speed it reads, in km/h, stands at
150 km/h
